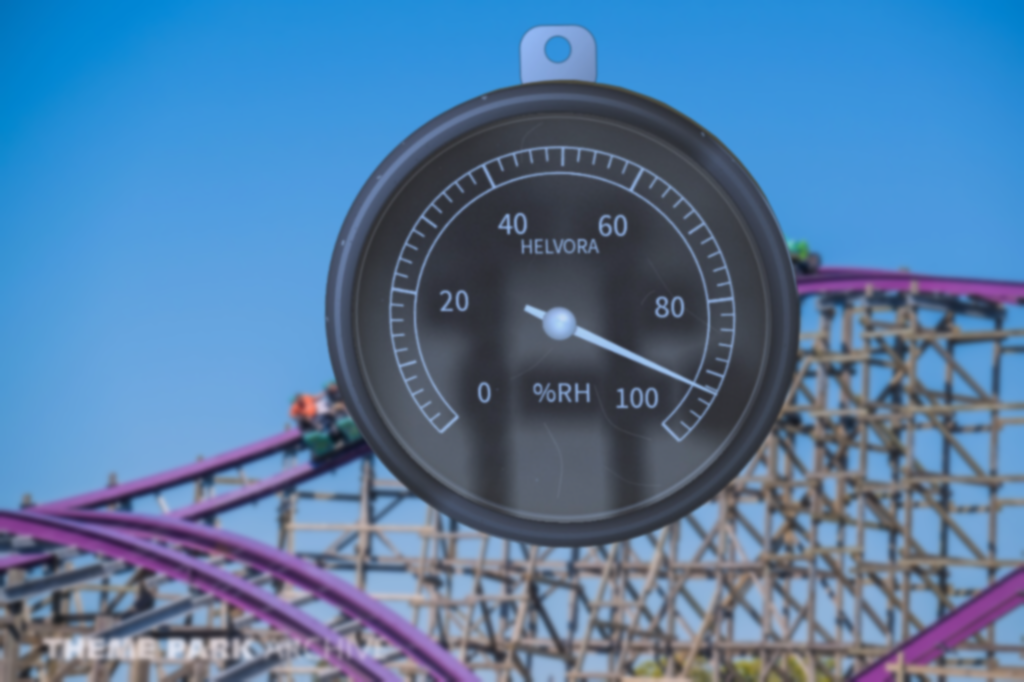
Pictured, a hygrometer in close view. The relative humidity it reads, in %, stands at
92 %
